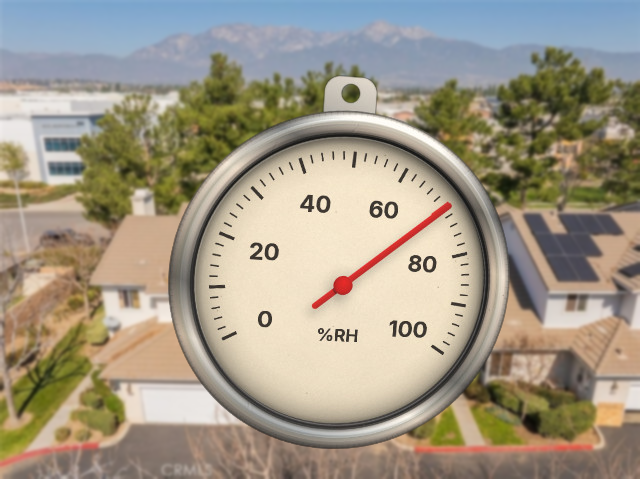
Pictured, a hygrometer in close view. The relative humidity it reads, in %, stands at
70 %
